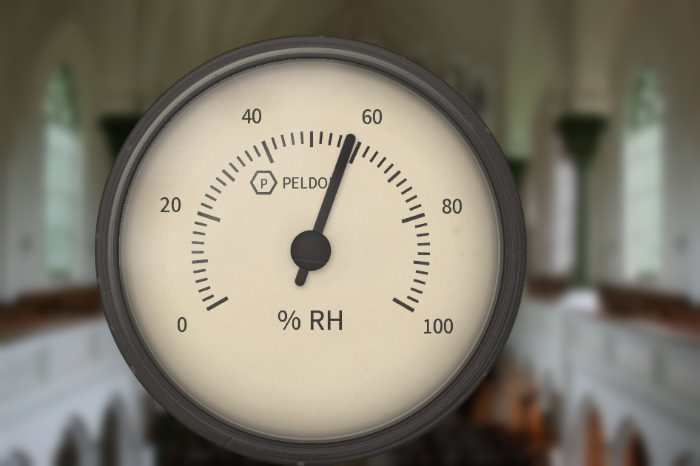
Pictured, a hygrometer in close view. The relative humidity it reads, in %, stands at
58 %
